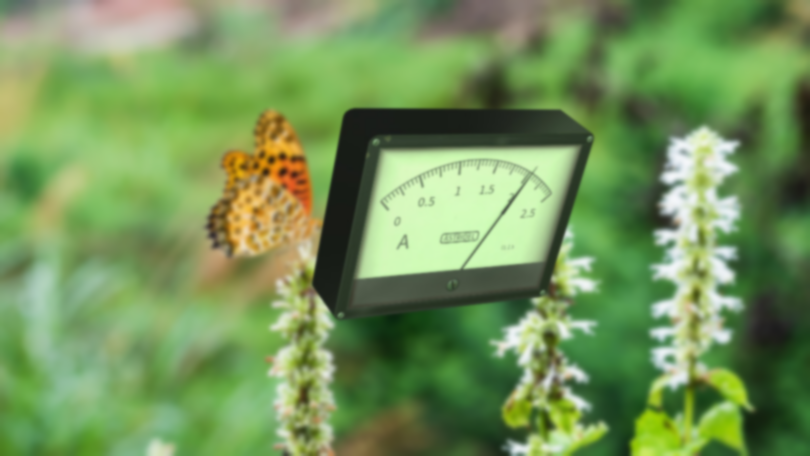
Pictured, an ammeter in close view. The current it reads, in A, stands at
2 A
